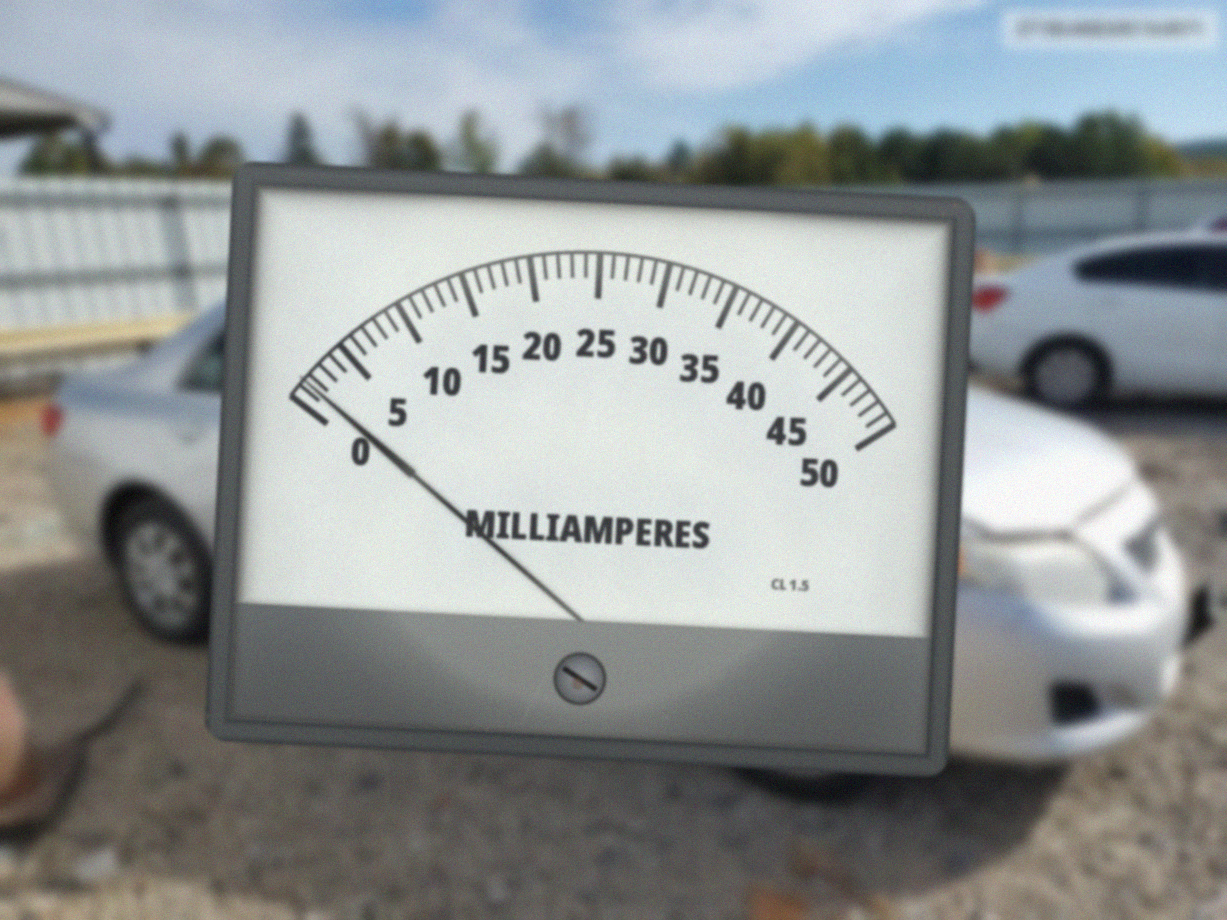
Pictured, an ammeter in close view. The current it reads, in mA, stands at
1.5 mA
